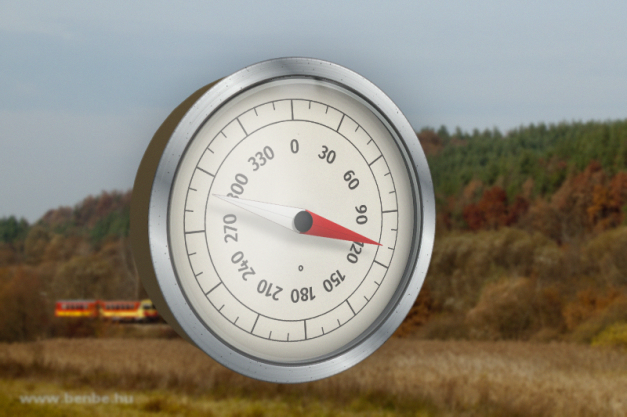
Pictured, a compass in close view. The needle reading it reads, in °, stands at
110 °
